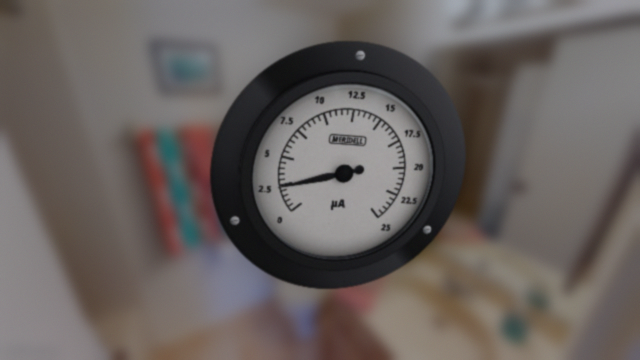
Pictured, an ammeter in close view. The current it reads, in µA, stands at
2.5 µA
